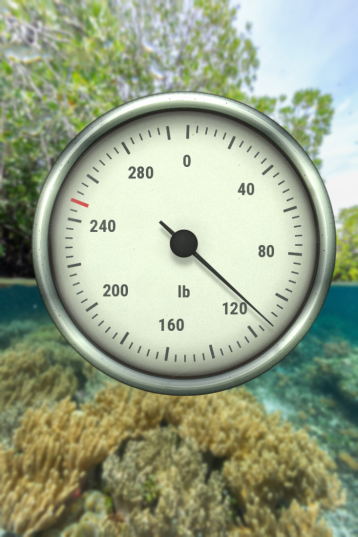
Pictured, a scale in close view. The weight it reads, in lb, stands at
112 lb
